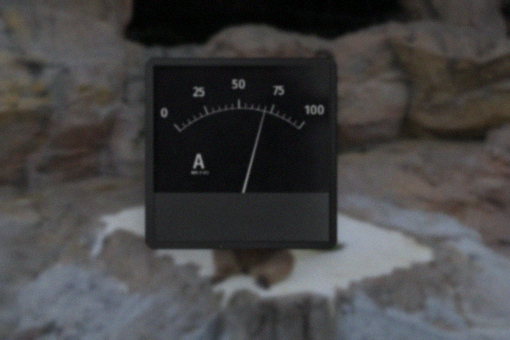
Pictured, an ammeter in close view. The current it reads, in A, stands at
70 A
